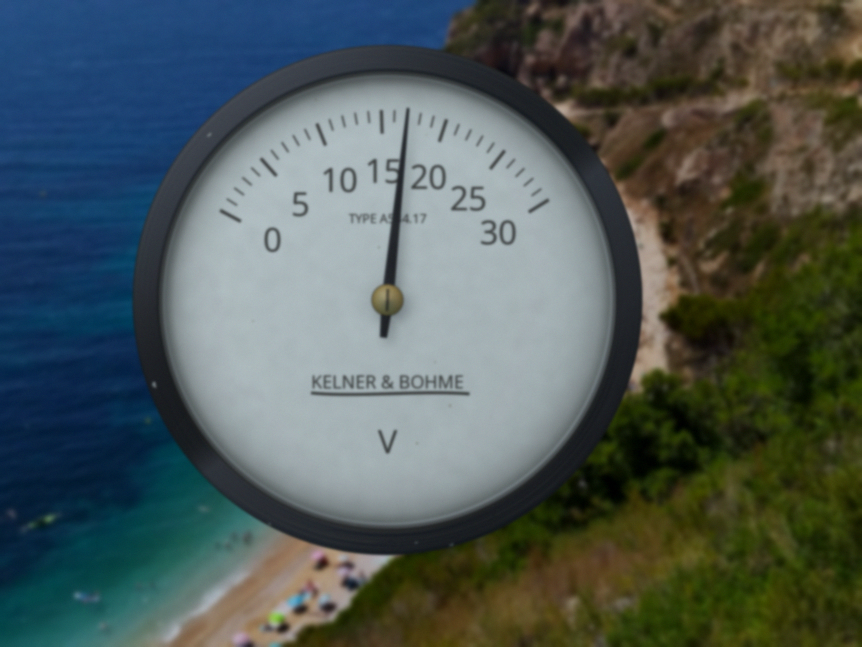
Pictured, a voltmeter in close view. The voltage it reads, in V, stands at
17 V
